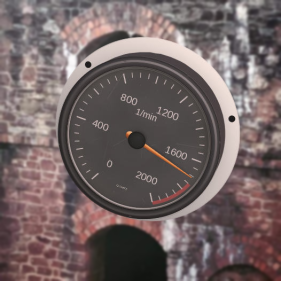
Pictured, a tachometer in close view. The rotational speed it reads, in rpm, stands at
1700 rpm
